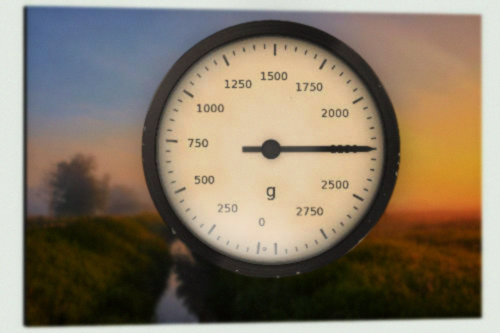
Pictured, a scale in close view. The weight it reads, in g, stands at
2250 g
